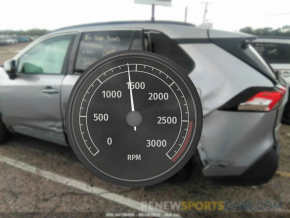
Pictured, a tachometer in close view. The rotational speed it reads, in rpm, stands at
1400 rpm
